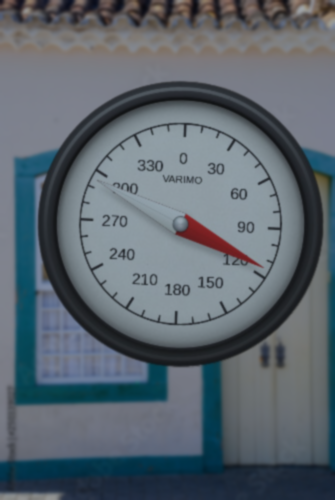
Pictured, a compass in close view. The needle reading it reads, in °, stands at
115 °
